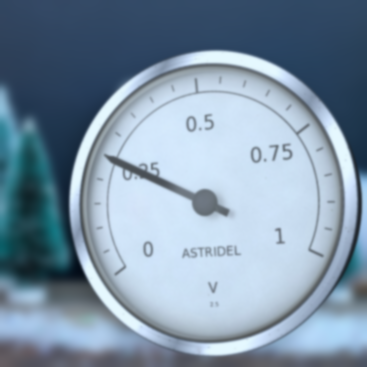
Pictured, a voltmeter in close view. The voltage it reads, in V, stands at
0.25 V
